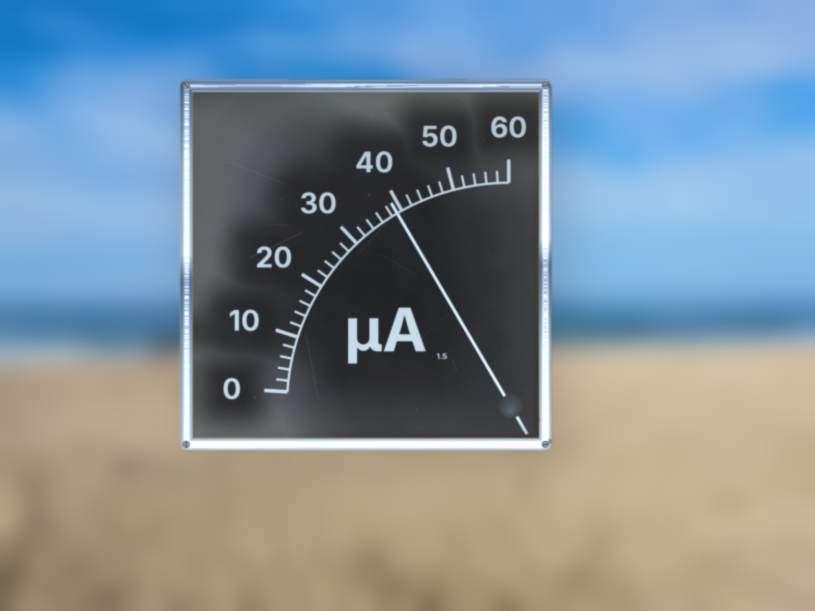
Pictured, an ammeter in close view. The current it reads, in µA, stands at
39 µA
